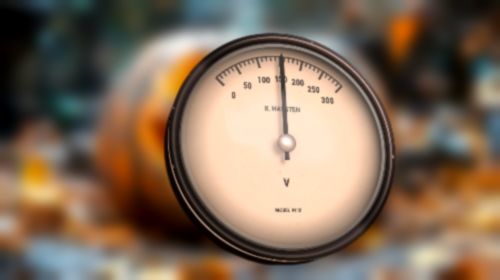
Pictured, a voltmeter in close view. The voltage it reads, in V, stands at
150 V
